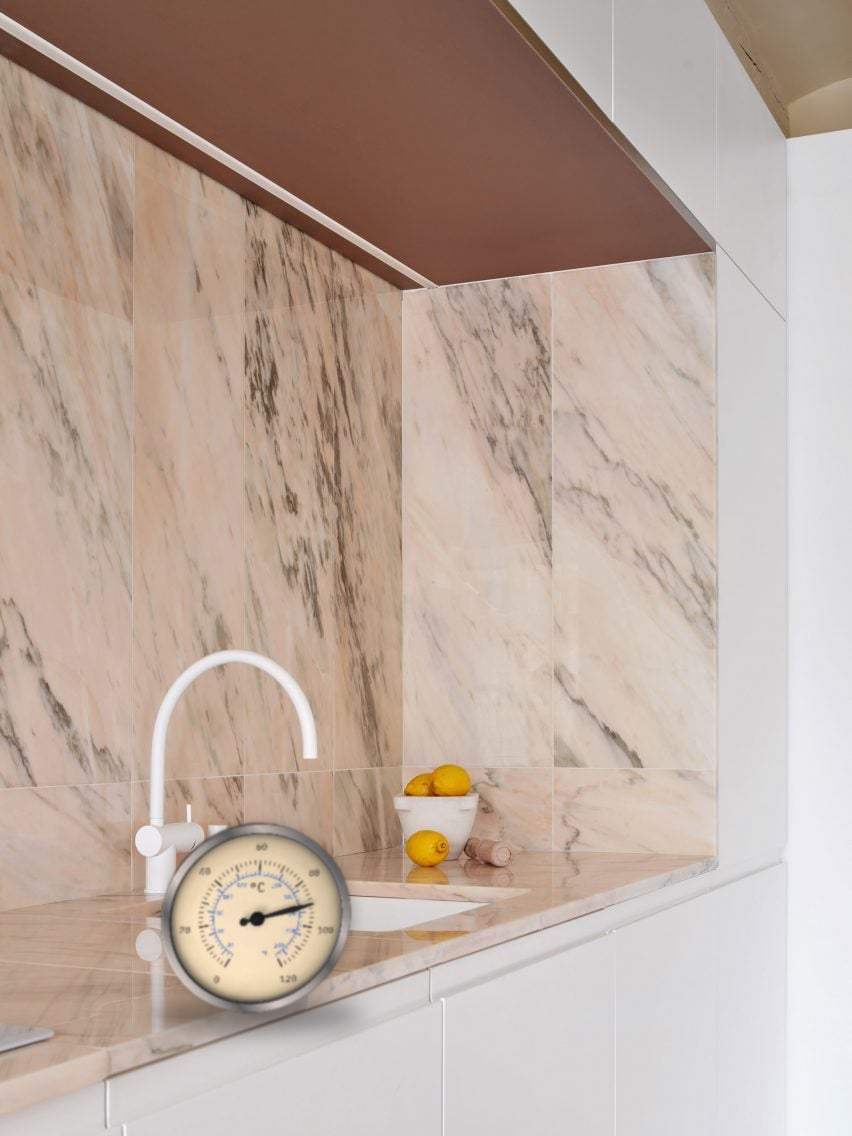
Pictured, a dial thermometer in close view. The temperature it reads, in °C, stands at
90 °C
